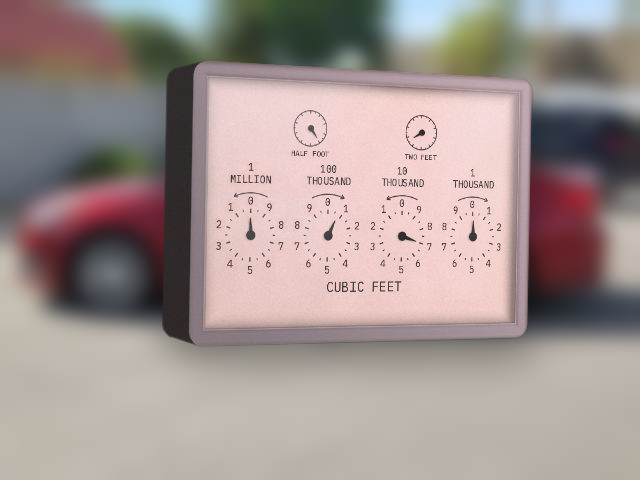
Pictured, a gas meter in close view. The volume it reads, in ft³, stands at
7000 ft³
